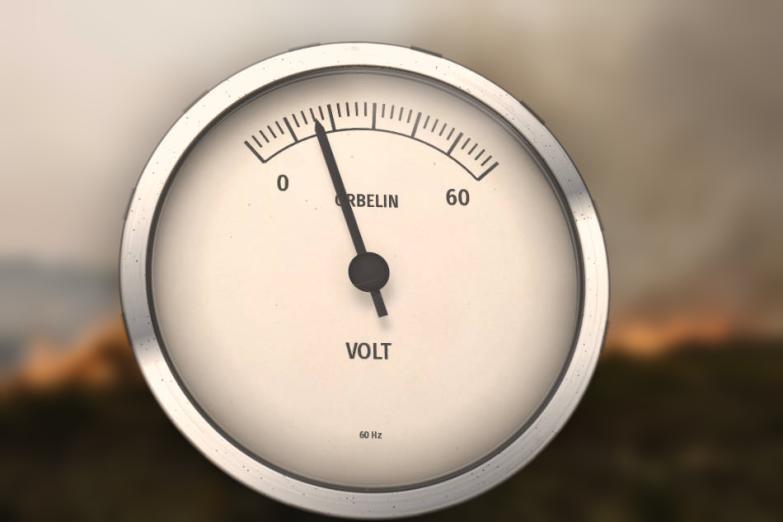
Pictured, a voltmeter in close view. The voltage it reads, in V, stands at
16 V
